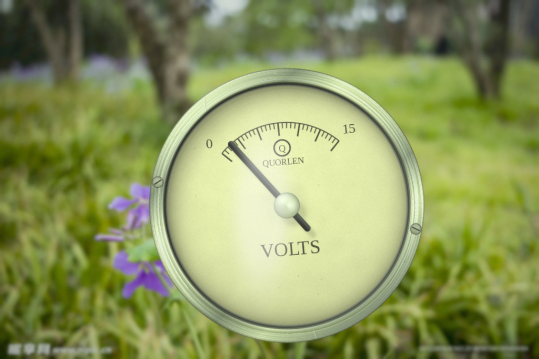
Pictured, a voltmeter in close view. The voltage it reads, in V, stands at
1.5 V
